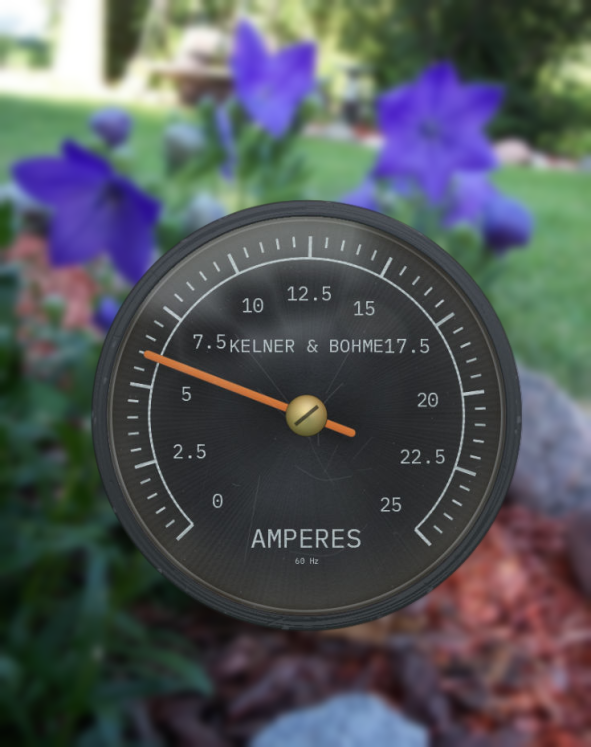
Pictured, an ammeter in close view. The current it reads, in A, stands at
6 A
